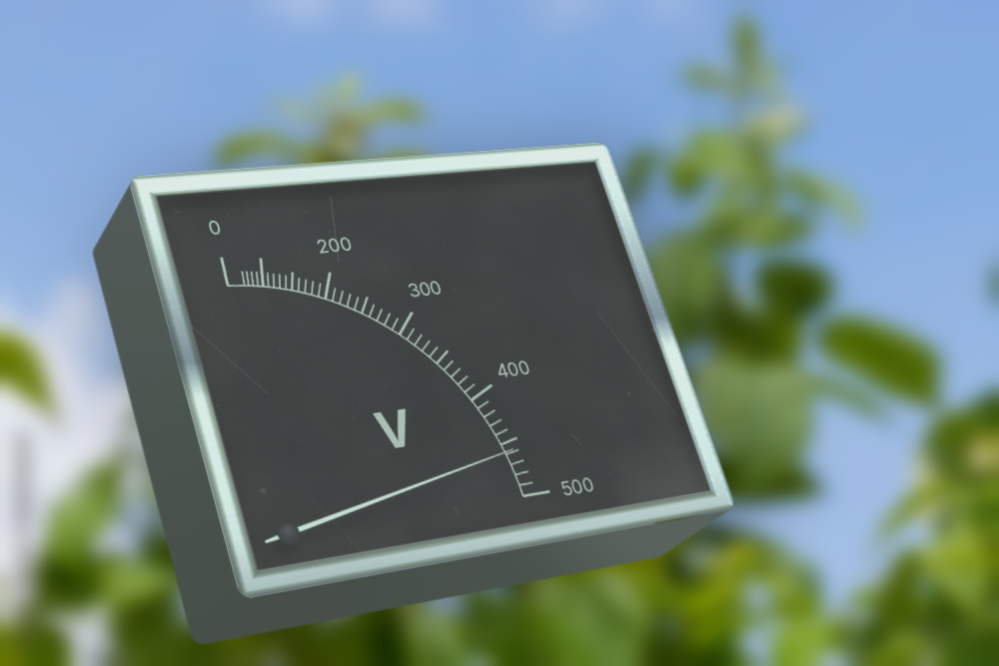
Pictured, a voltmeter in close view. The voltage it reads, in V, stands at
460 V
